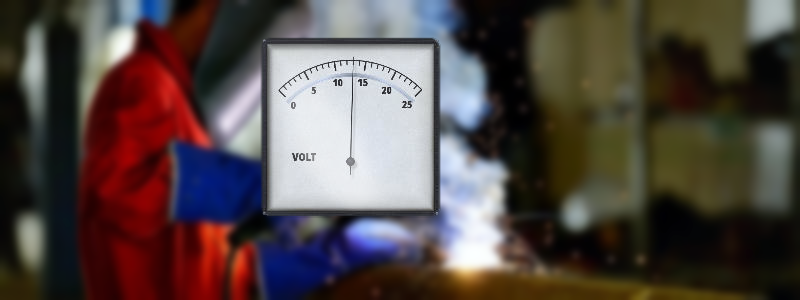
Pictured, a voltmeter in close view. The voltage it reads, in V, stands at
13 V
